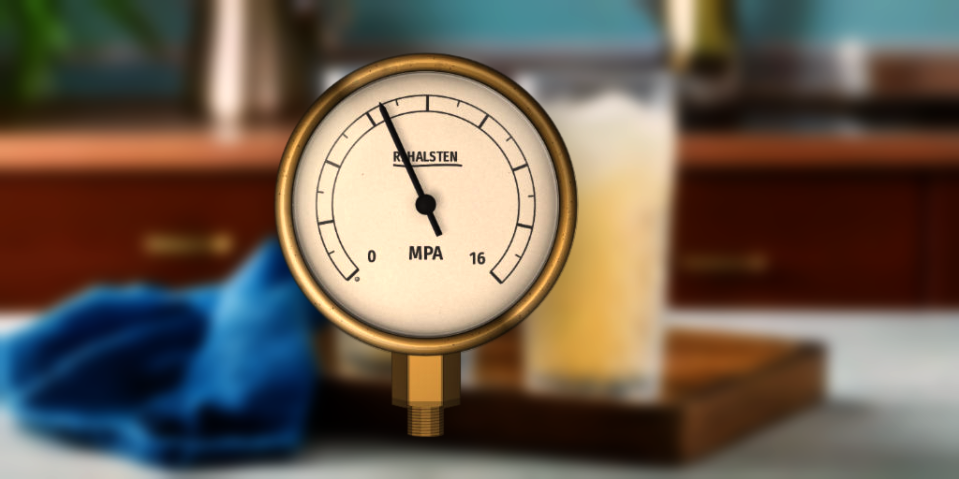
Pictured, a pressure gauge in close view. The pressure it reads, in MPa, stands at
6.5 MPa
